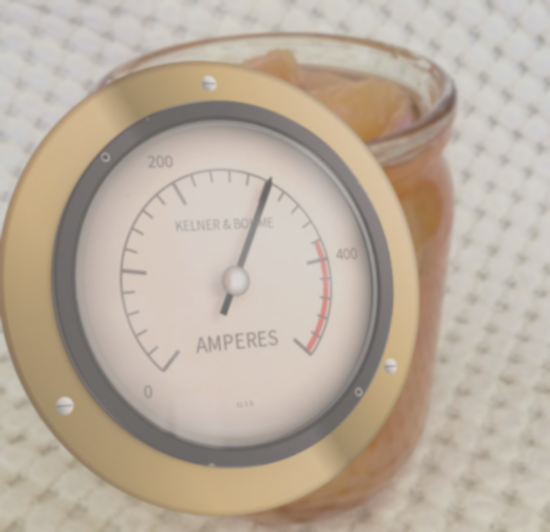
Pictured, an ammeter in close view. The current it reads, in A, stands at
300 A
